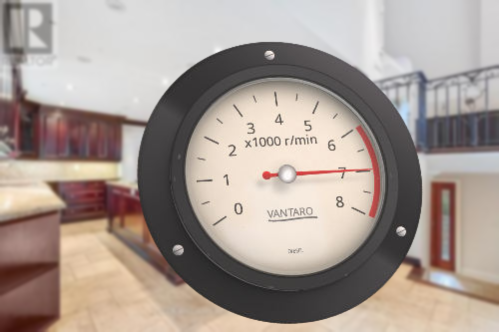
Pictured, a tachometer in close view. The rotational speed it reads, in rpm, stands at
7000 rpm
